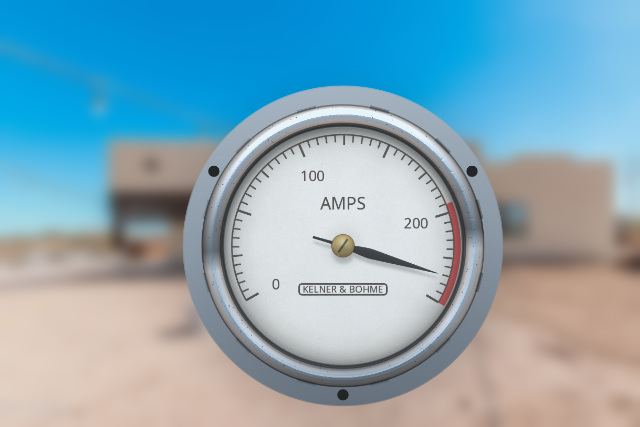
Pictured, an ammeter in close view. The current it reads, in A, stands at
235 A
